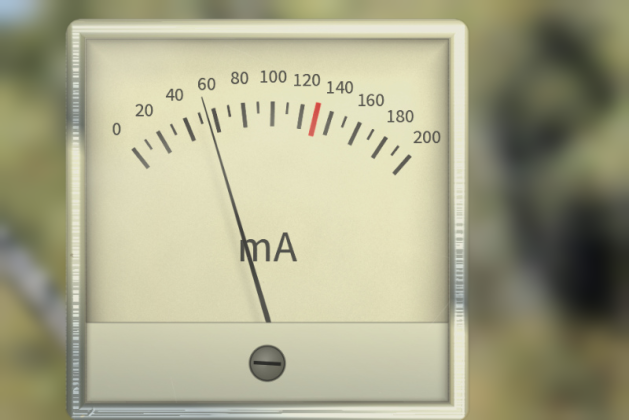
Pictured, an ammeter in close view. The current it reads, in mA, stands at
55 mA
